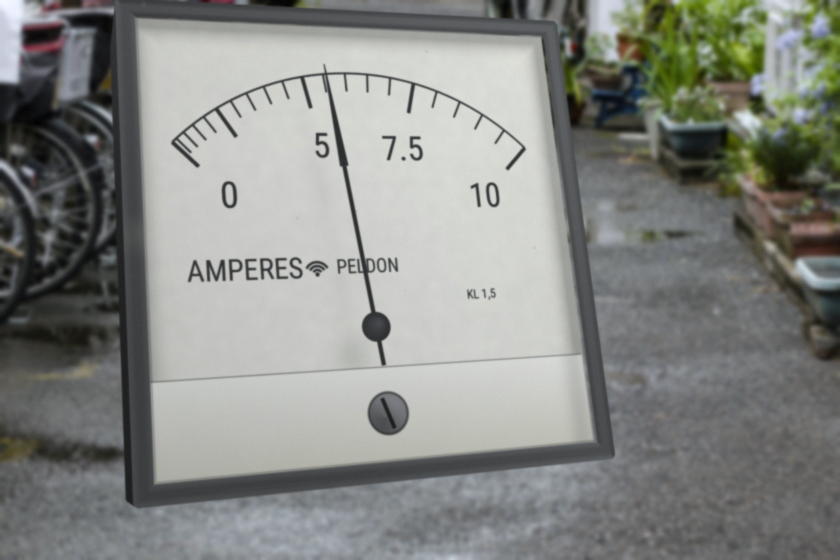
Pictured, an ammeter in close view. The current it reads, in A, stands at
5.5 A
